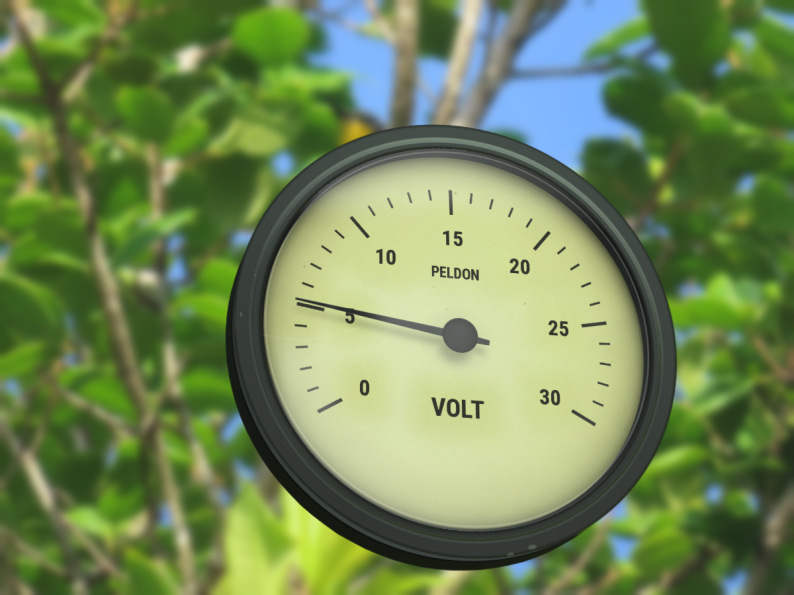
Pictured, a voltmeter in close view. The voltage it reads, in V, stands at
5 V
